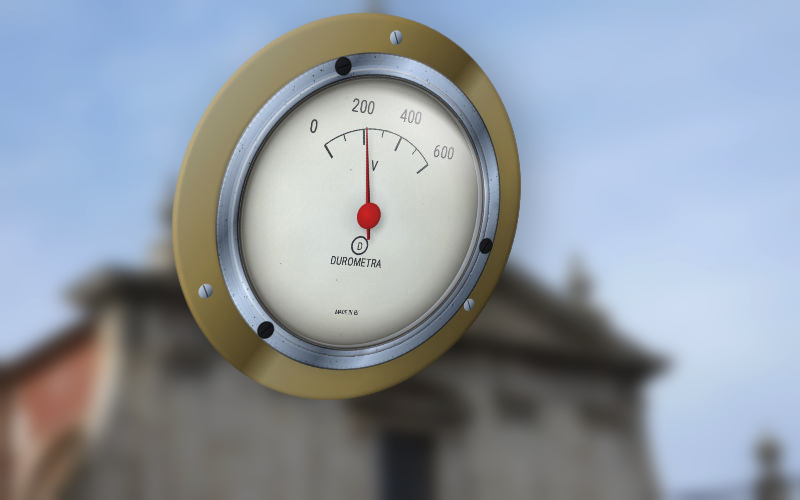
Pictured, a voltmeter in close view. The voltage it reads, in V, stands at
200 V
